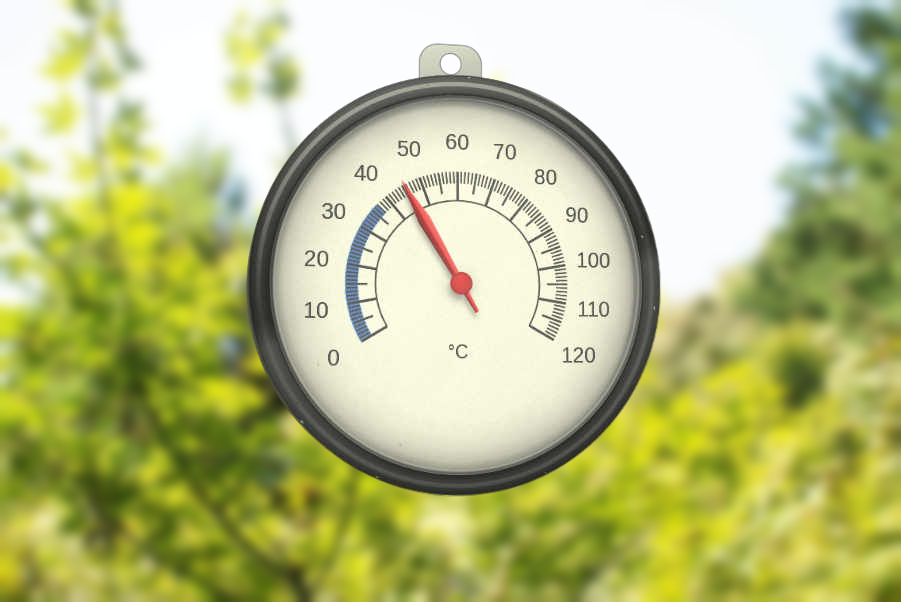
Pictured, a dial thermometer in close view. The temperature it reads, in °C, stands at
45 °C
